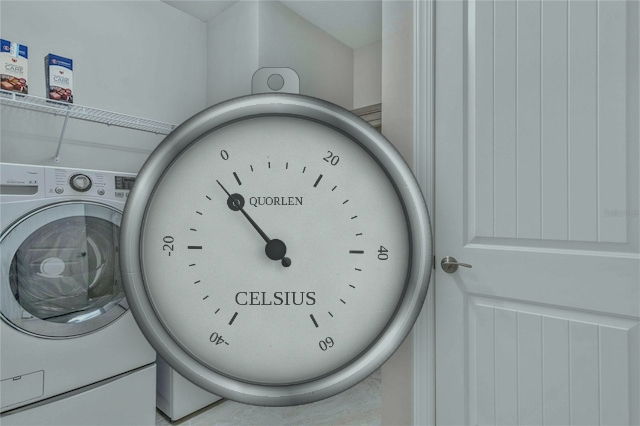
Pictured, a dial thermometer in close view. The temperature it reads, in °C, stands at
-4 °C
